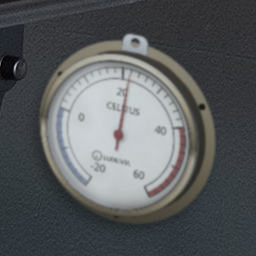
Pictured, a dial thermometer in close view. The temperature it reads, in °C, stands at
22 °C
